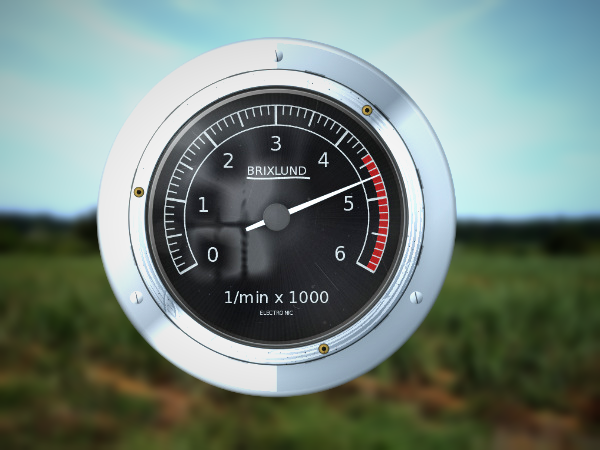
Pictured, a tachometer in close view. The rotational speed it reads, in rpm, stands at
4700 rpm
